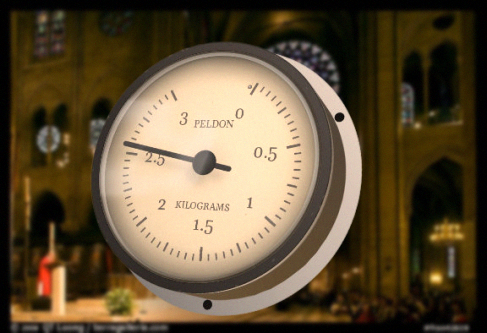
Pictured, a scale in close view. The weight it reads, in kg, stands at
2.55 kg
